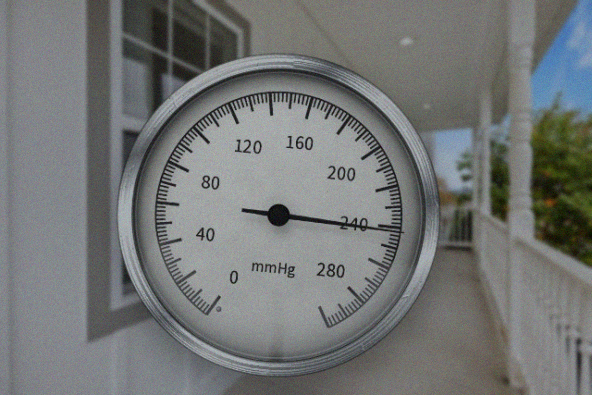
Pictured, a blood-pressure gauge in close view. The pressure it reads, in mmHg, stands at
242 mmHg
